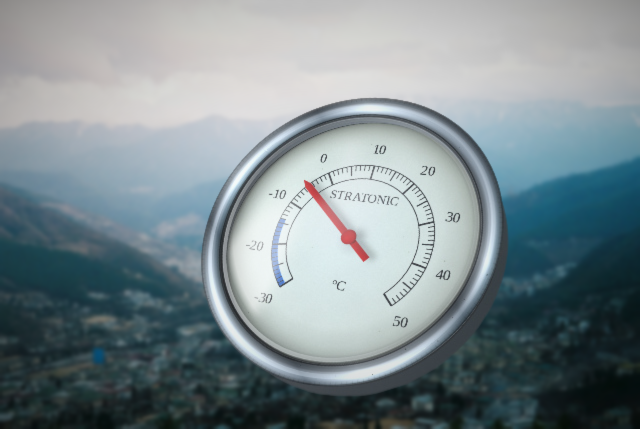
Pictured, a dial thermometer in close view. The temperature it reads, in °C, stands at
-5 °C
